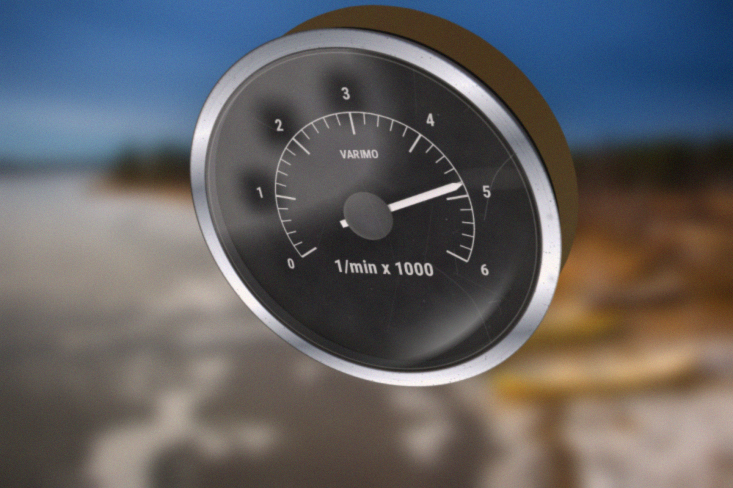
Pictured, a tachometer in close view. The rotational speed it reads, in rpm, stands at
4800 rpm
